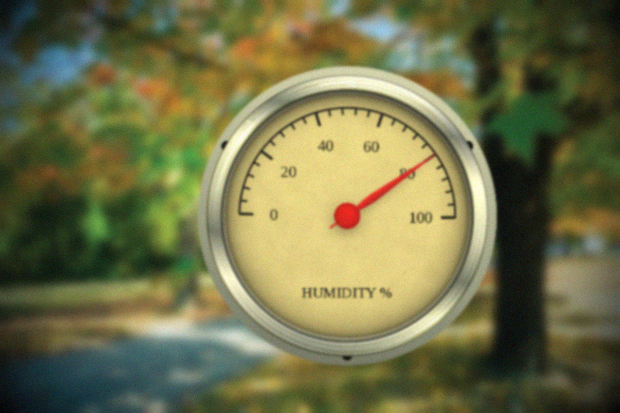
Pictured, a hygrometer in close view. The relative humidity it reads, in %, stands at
80 %
